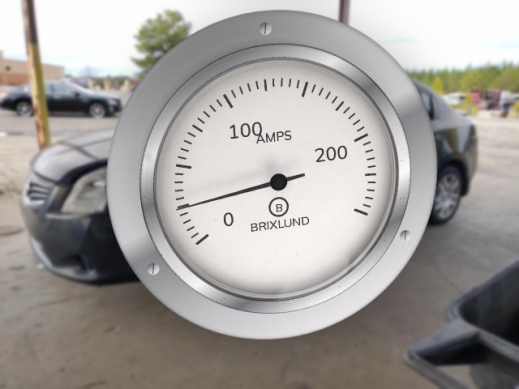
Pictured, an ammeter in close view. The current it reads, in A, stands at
25 A
